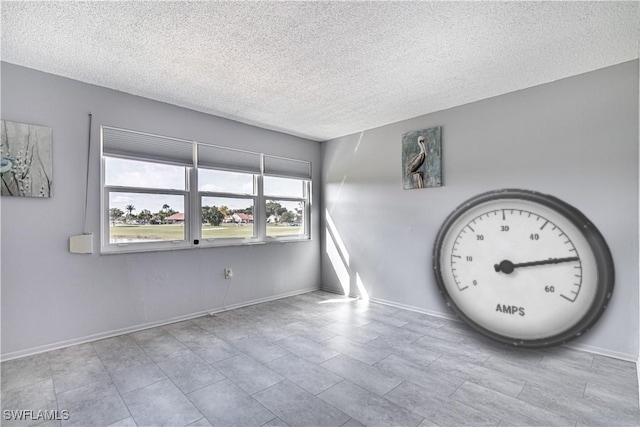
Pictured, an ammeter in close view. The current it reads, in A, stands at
50 A
